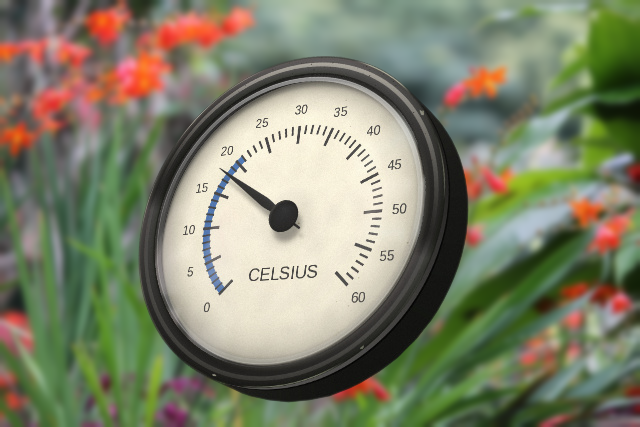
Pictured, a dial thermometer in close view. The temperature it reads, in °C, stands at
18 °C
